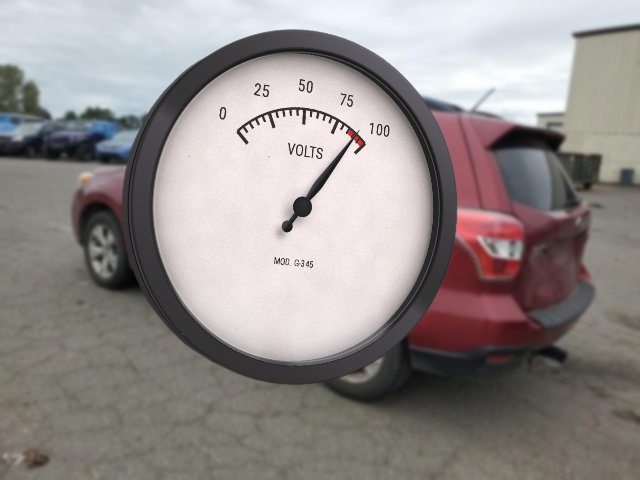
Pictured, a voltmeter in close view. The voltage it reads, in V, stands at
90 V
